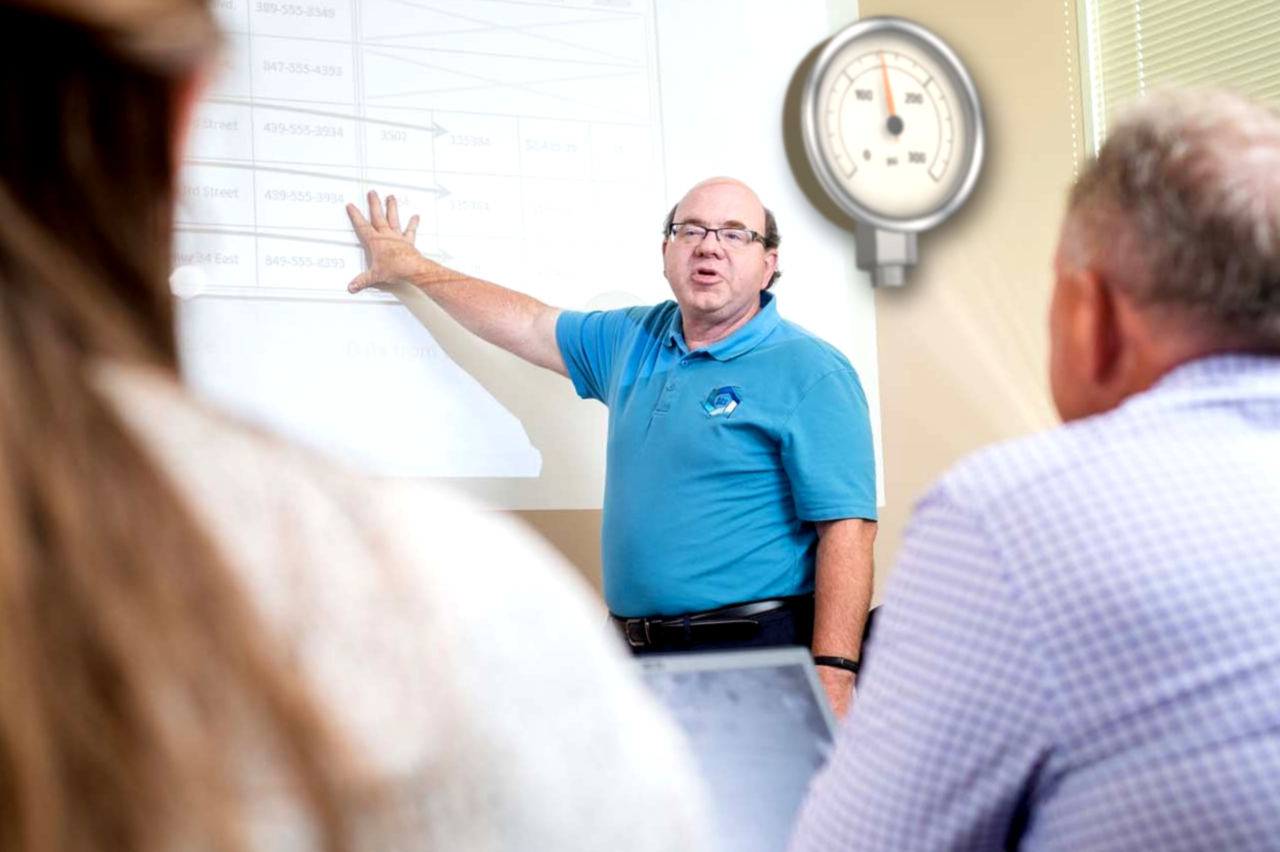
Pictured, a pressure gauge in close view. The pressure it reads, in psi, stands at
140 psi
